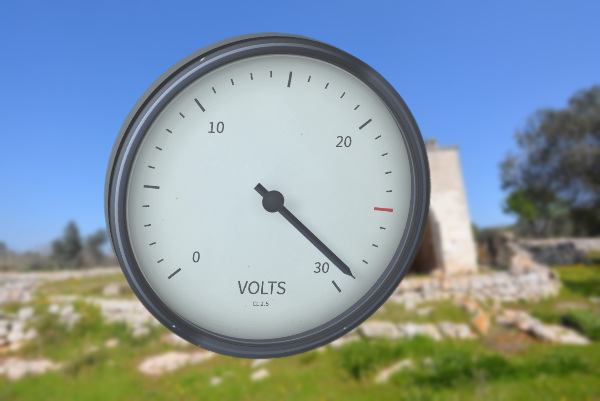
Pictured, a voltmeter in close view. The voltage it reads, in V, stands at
29 V
